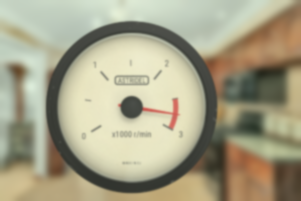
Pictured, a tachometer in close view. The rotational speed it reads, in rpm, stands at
2750 rpm
